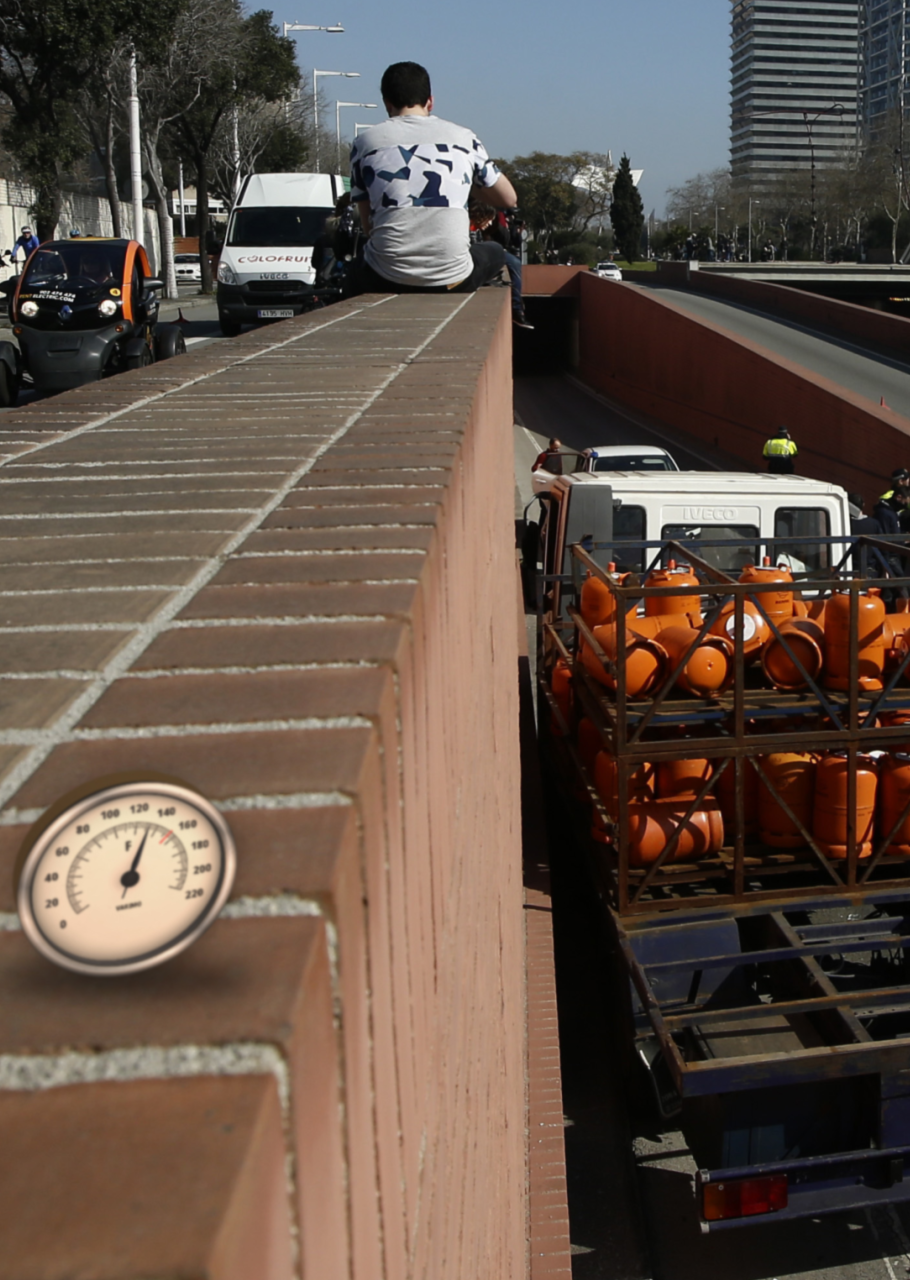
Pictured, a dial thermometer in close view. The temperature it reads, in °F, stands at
130 °F
